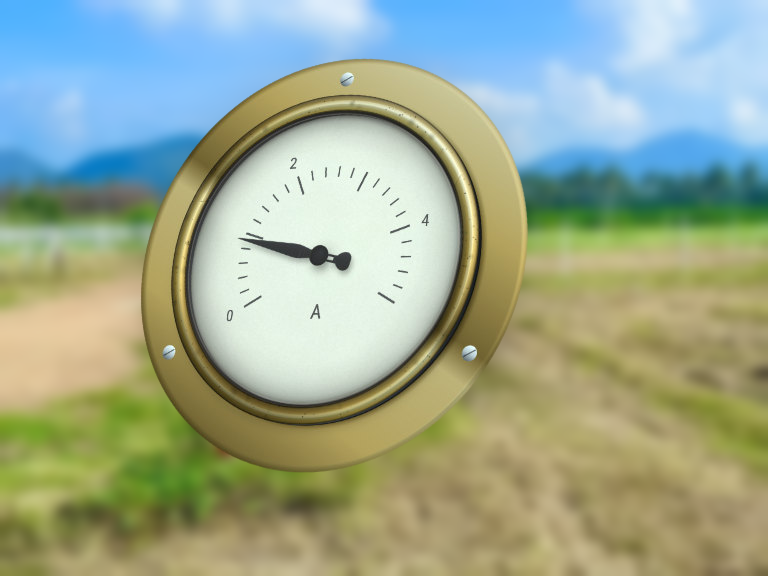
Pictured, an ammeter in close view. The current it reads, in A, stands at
0.9 A
